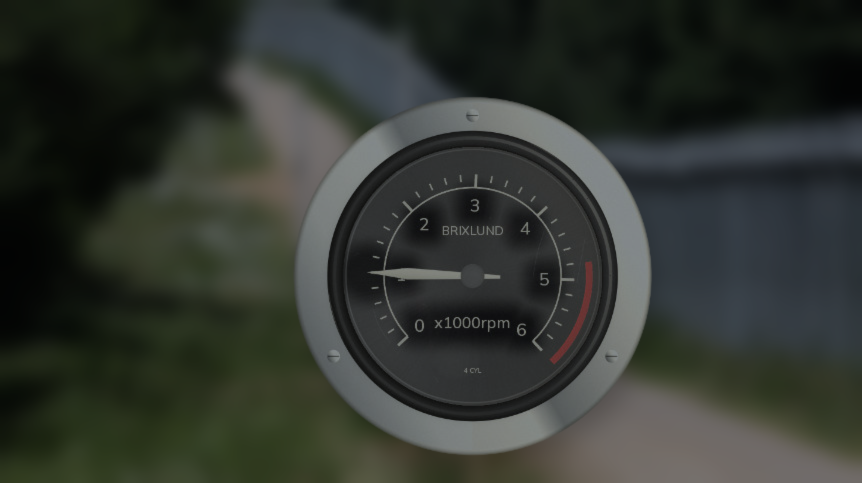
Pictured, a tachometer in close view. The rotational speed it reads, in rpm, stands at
1000 rpm
